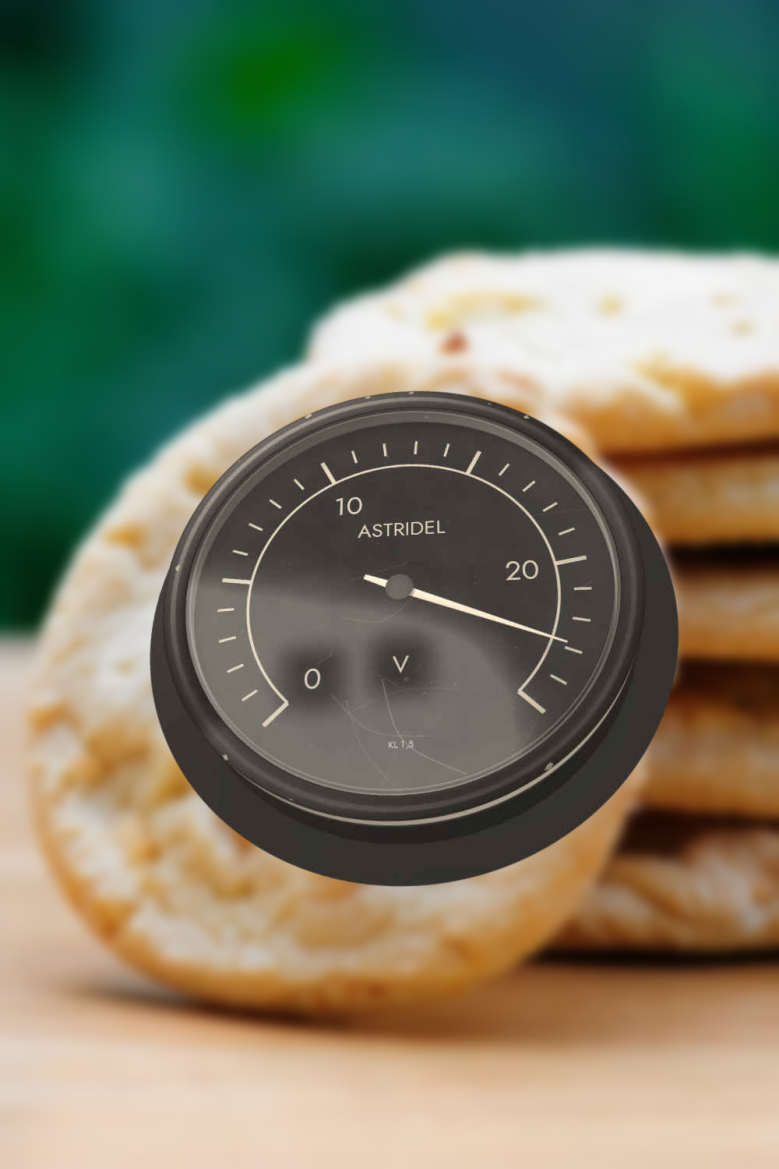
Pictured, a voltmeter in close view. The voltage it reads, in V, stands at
23 V
